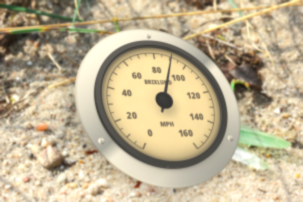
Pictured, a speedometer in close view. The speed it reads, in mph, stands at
90 mph
